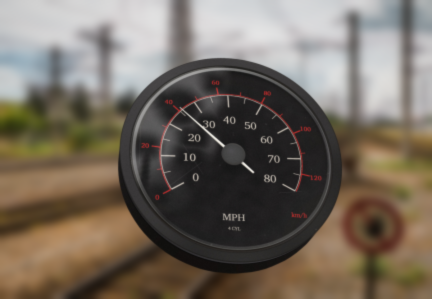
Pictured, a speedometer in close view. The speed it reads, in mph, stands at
25 mph
